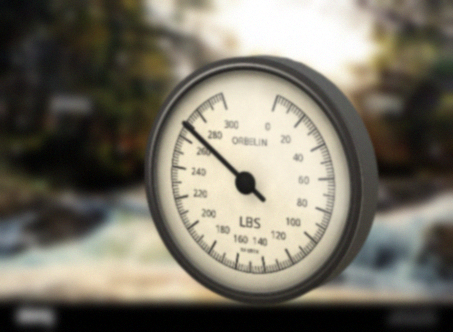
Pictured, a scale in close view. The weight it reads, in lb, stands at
270 lb
